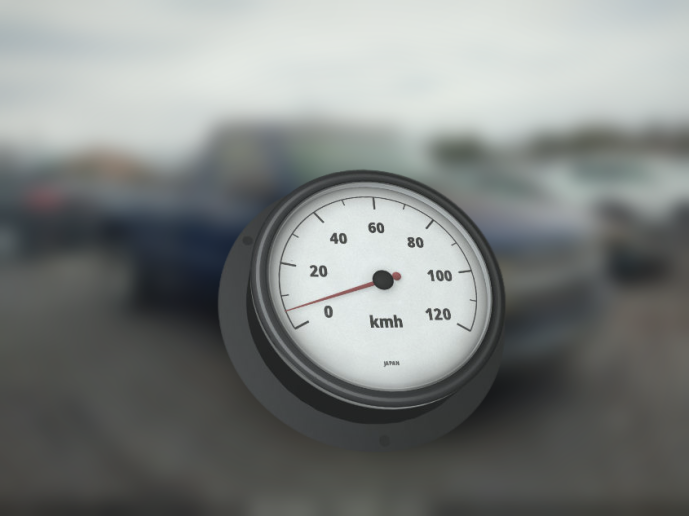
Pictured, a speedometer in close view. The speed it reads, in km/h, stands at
5 km/h
